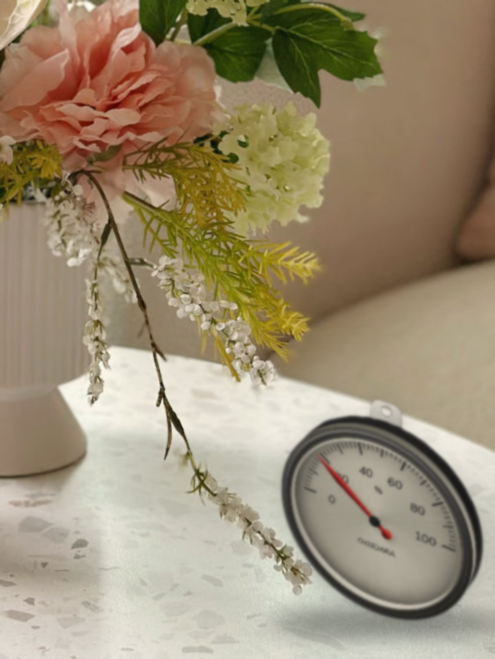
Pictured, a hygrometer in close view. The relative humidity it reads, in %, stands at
20 %
